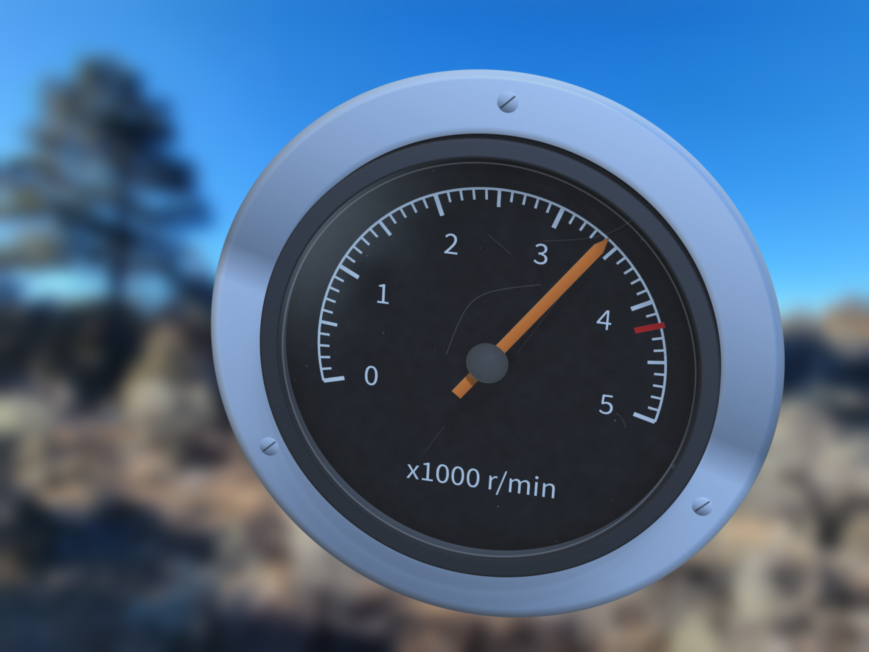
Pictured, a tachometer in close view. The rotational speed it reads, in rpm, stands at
3400 rpm
